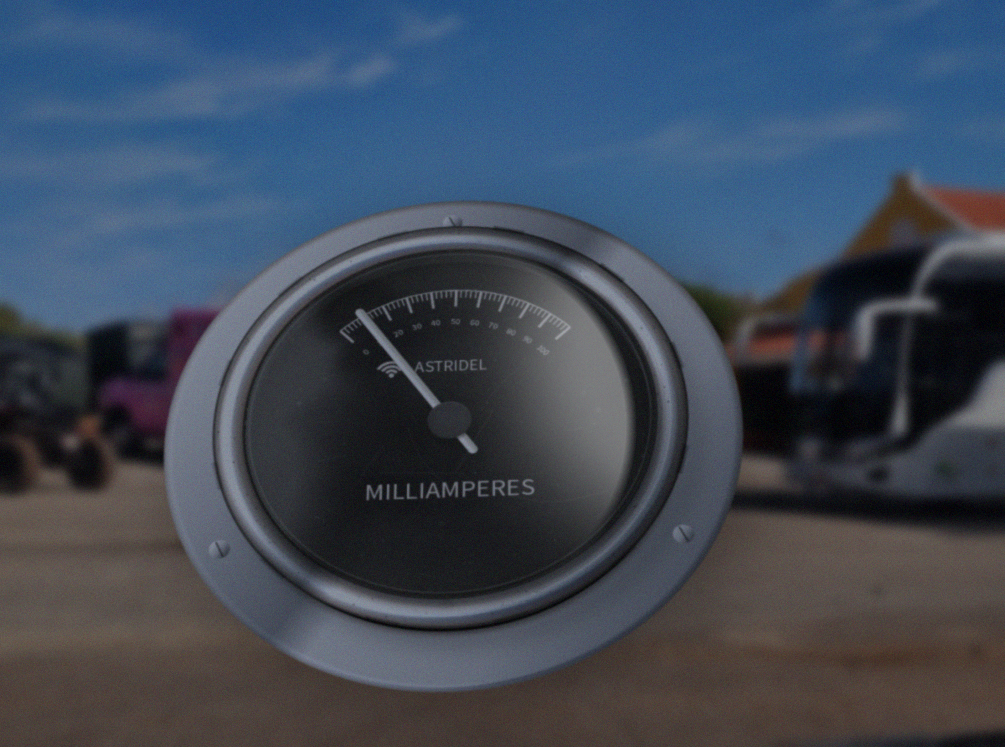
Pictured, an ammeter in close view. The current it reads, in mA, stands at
10 mA
